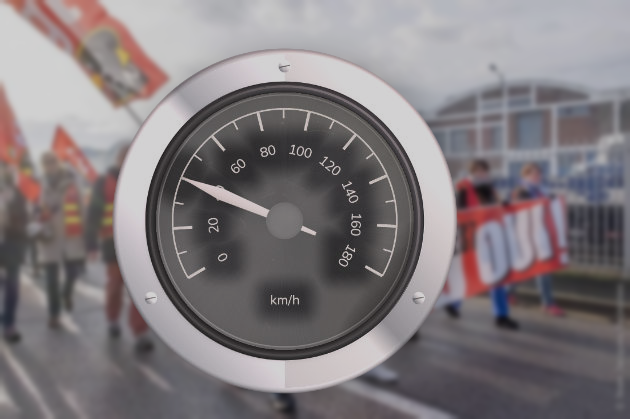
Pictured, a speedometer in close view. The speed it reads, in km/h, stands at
40 km/h
